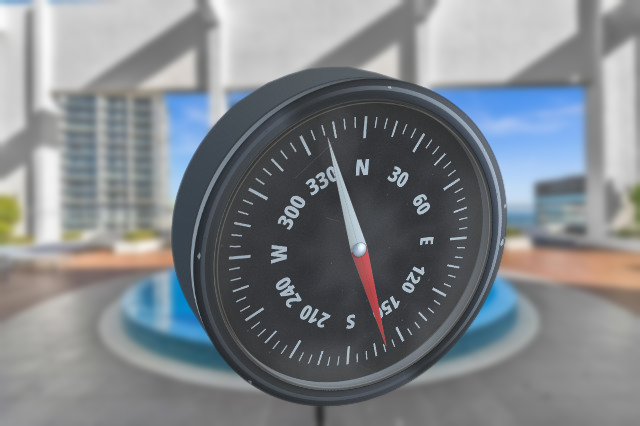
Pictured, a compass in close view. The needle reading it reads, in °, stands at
160 °
